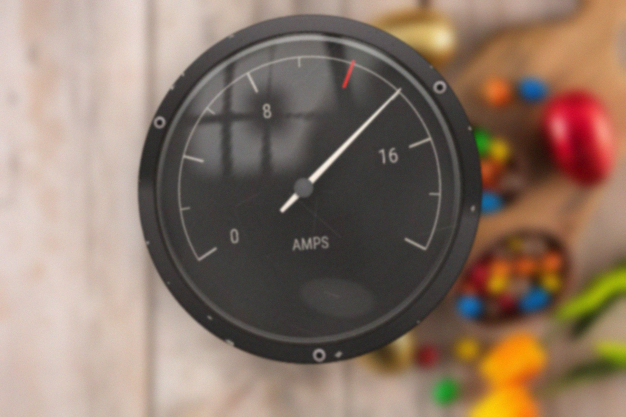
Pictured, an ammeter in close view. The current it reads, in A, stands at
14 A
